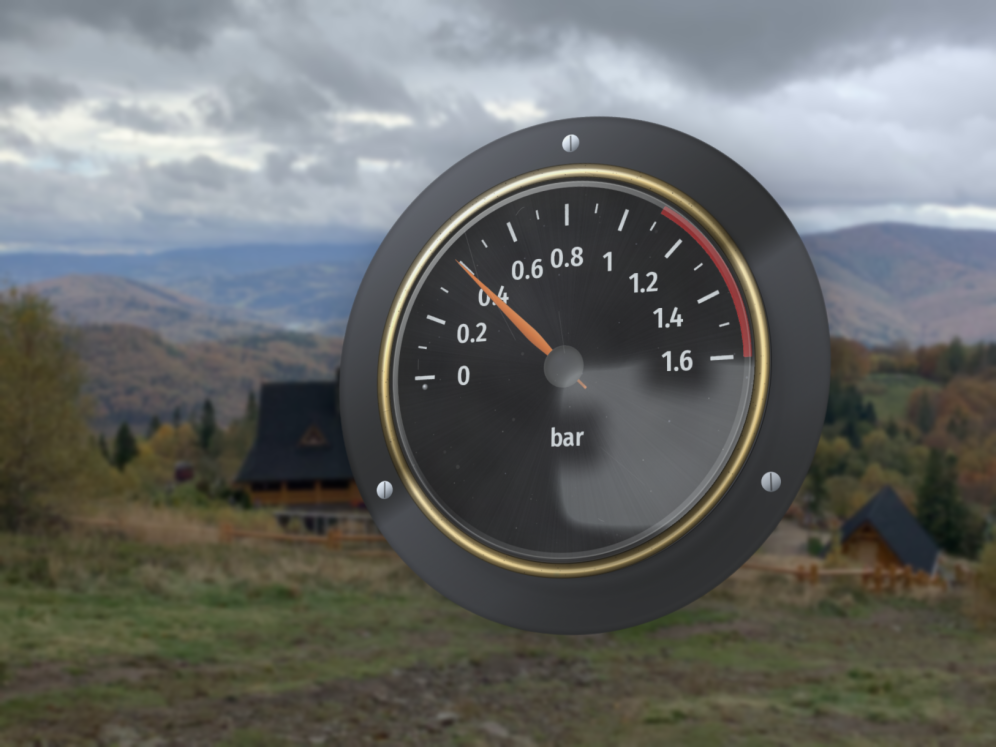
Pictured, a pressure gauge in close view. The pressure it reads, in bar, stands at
0.4 bar
